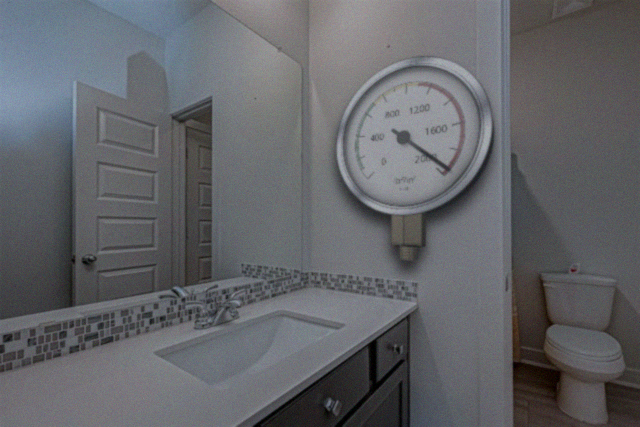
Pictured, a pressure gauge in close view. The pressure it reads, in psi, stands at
1950 psi
